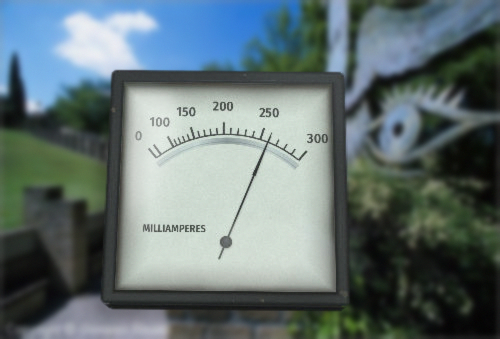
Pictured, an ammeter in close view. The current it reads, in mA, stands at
260 mA
